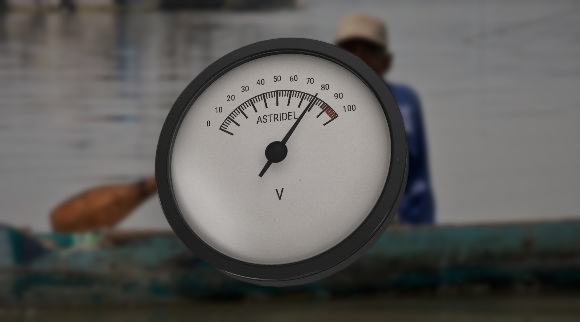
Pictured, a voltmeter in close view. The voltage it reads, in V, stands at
80 V
